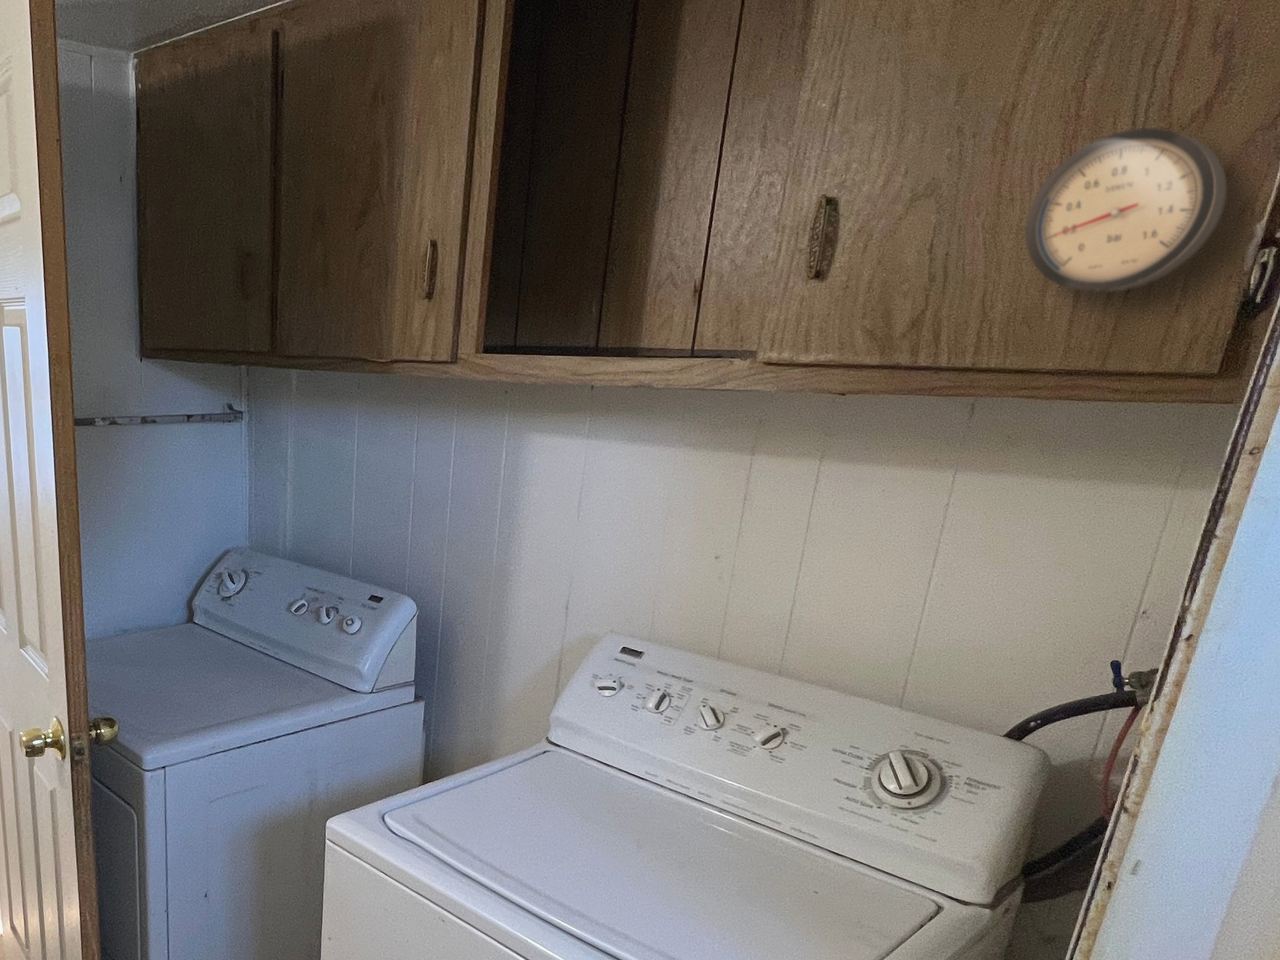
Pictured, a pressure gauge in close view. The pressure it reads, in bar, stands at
0.2 bar
